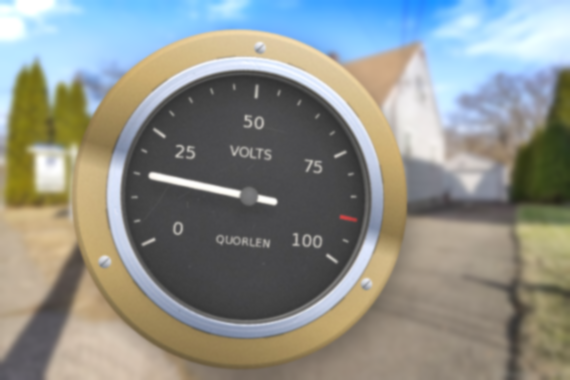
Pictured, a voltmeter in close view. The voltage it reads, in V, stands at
15 V
